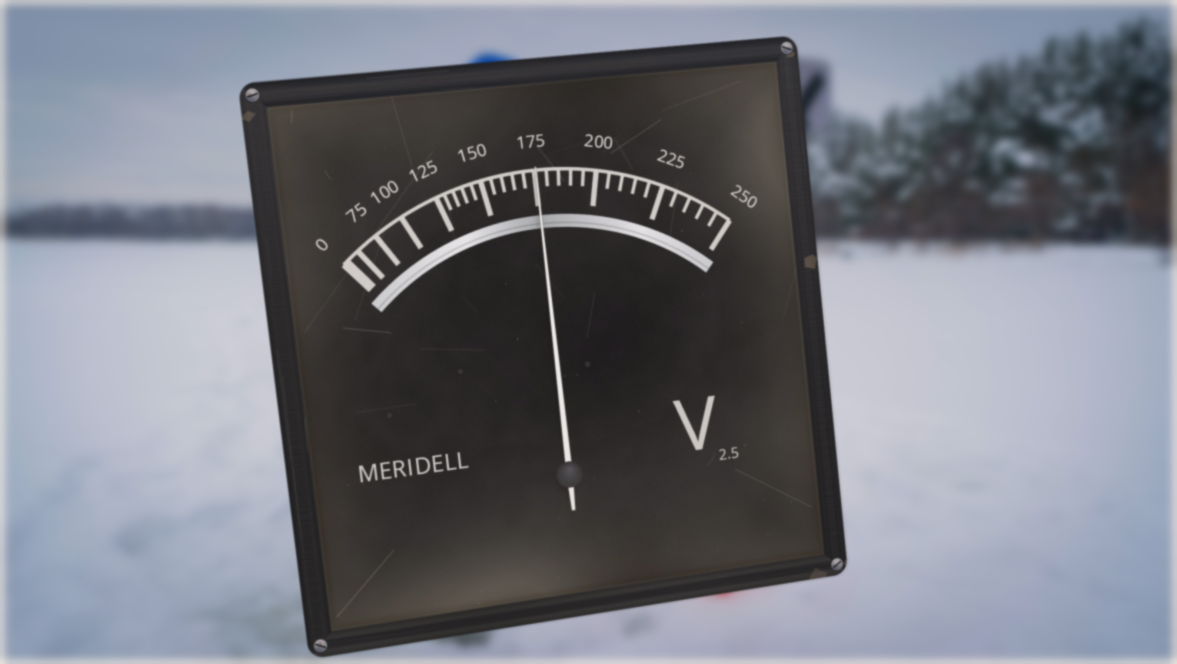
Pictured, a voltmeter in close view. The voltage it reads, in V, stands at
175 V
